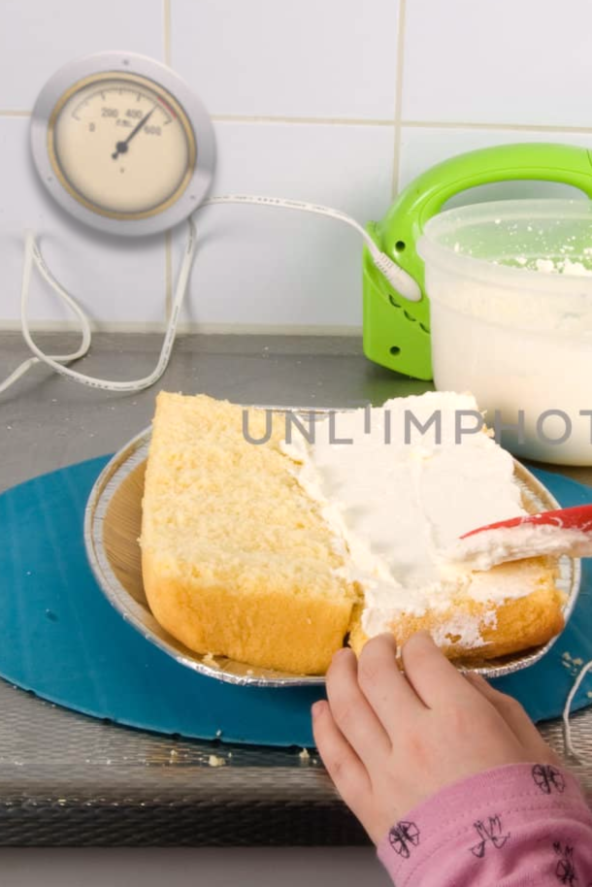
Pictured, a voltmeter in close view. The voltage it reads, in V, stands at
500 V
